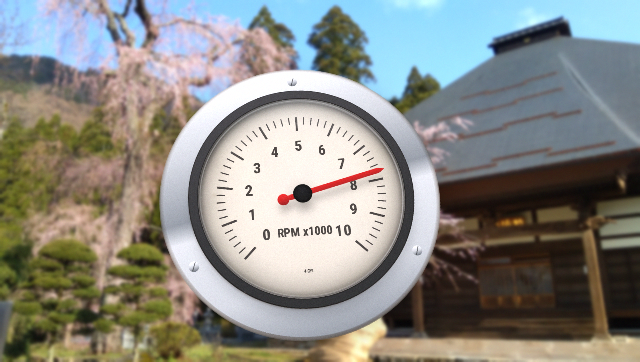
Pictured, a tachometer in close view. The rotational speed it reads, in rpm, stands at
7800 rpm
